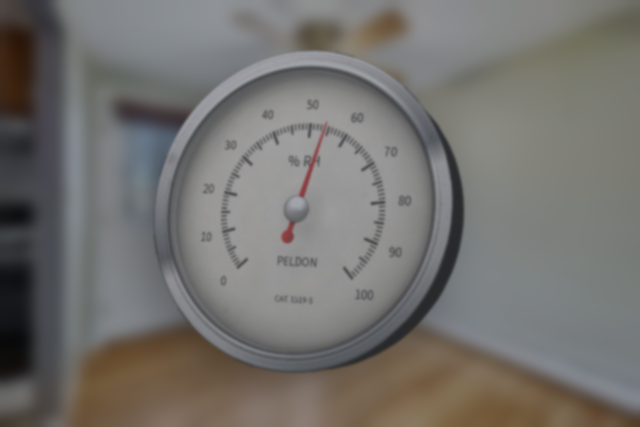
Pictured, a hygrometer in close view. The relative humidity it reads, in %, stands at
55 %
